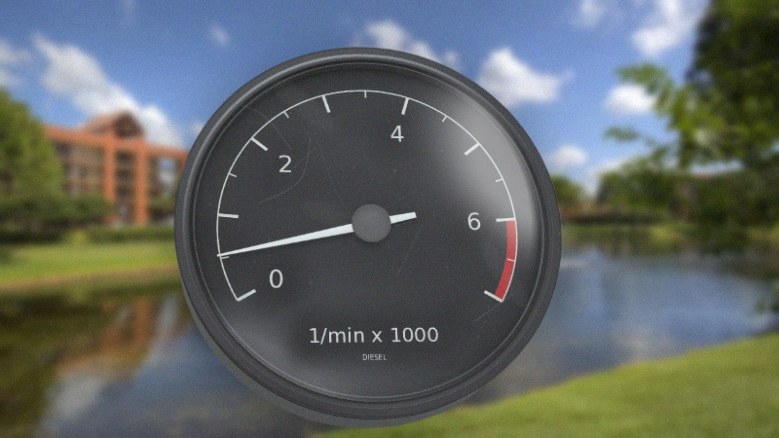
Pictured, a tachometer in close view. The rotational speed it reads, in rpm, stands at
500 rpm
